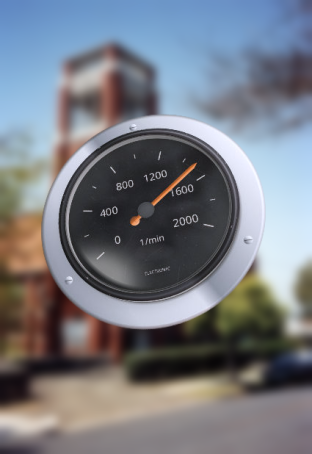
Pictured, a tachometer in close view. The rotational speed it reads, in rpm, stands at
1500 rpm
